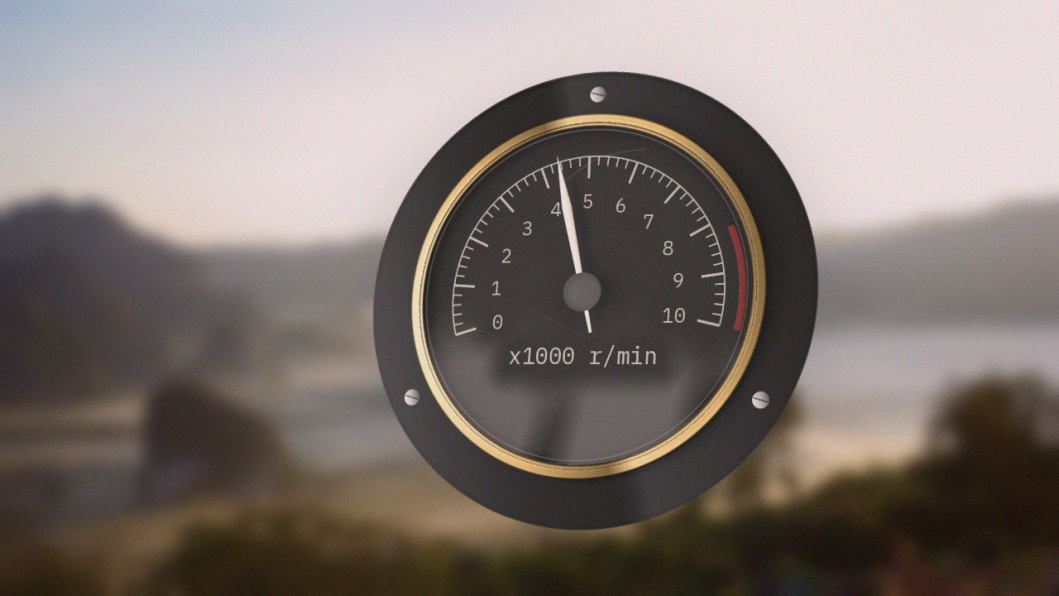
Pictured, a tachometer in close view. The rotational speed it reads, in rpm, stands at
4400 rpm
